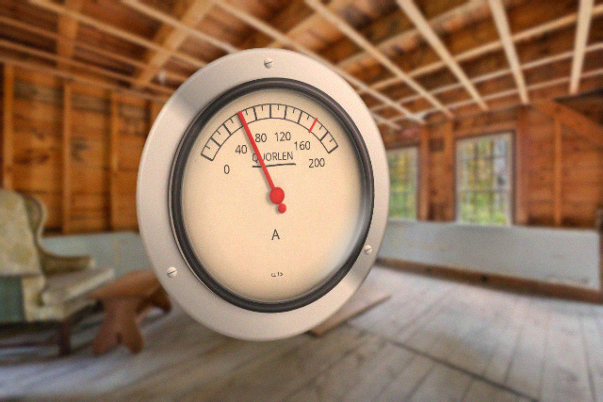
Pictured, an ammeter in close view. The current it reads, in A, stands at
60 A
